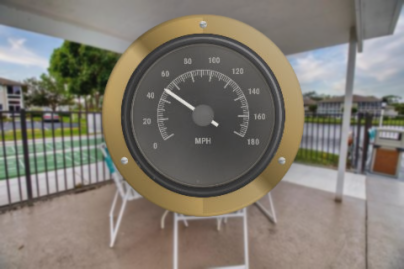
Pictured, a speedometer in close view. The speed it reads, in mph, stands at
50 mph
